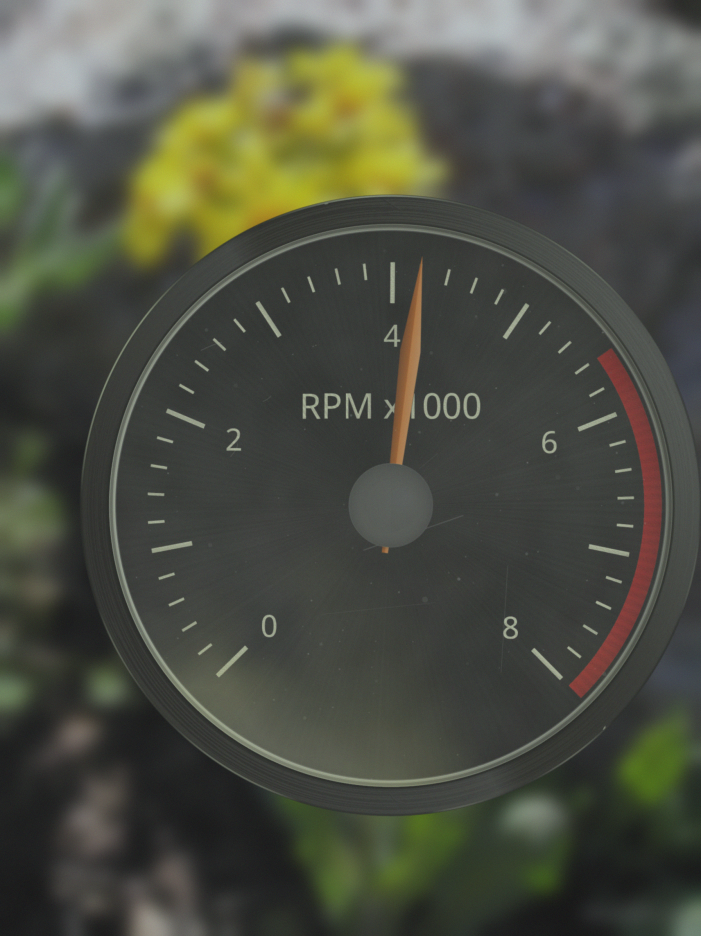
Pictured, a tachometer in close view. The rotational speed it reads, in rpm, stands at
4200 rpm
